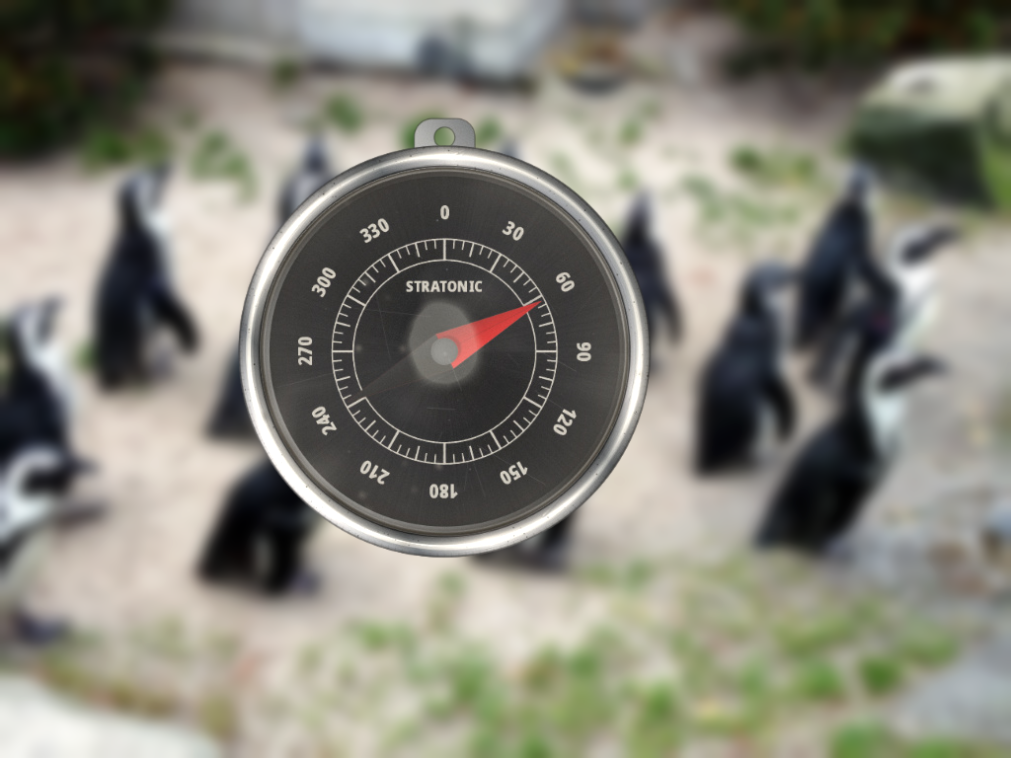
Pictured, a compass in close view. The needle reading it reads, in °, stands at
62.5 °
